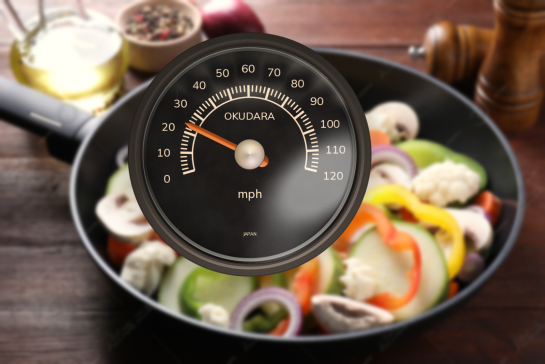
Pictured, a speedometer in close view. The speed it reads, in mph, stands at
24 mph
